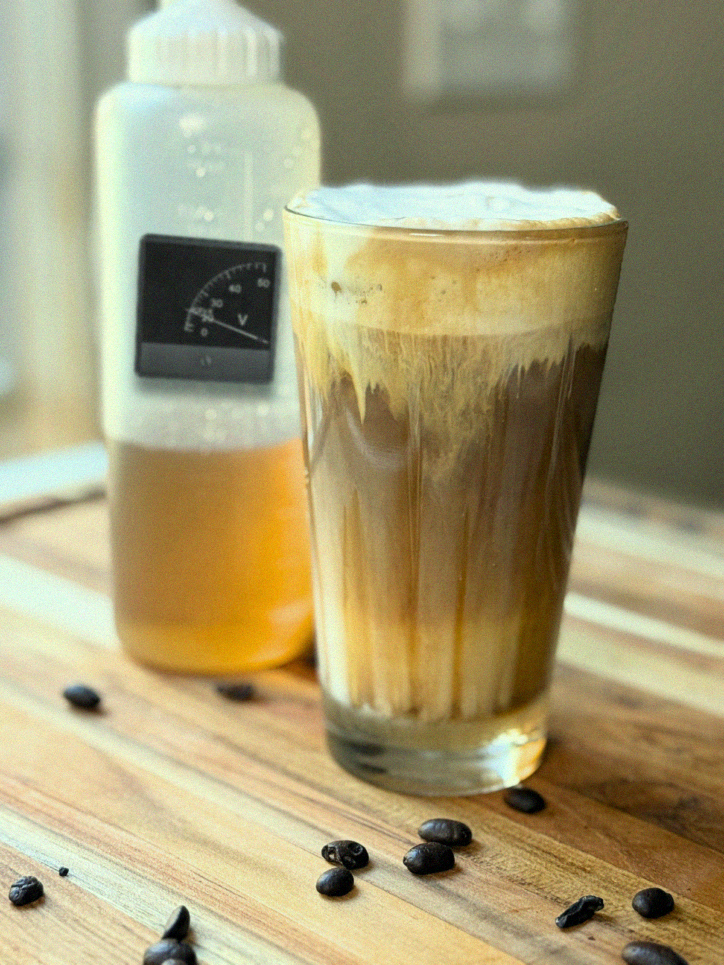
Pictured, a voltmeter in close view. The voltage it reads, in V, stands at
20 V
